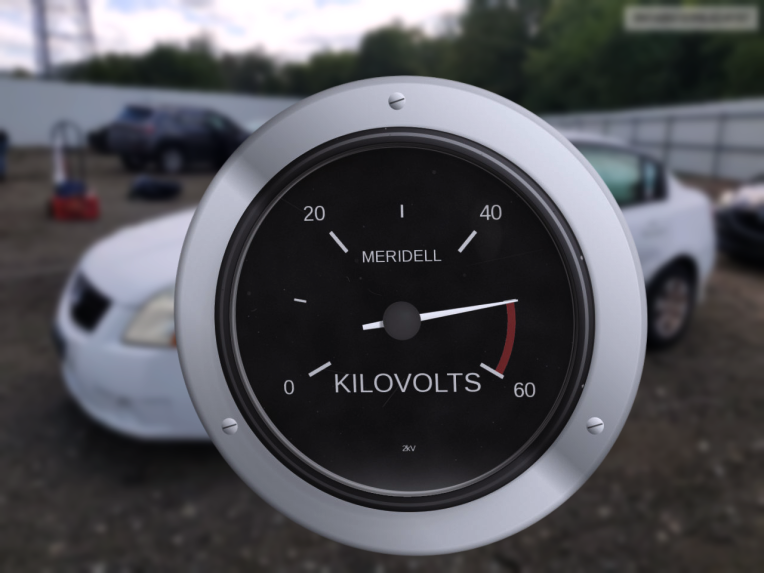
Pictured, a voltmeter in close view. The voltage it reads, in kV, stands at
50 kV
